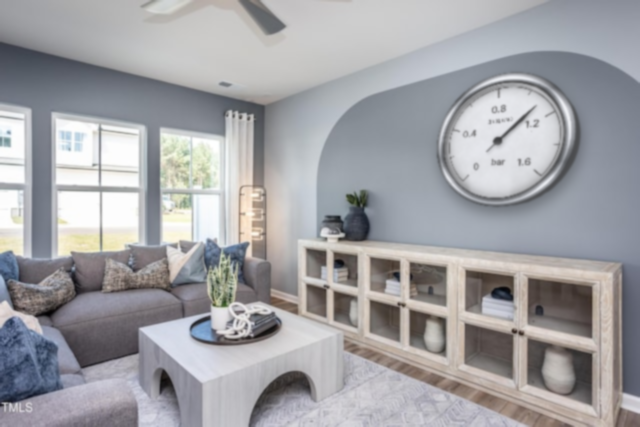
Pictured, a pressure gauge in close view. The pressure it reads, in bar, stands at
1.1 bar
